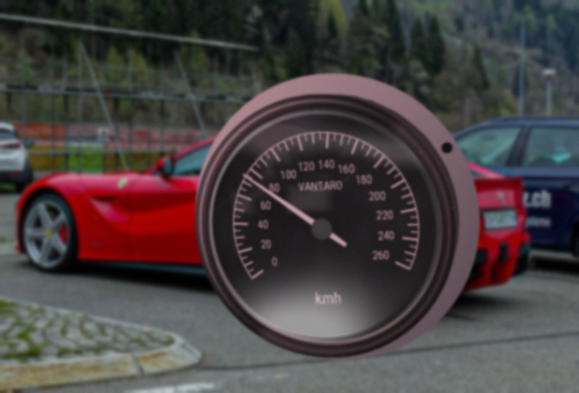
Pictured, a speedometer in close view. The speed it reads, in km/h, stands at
75 km/h
